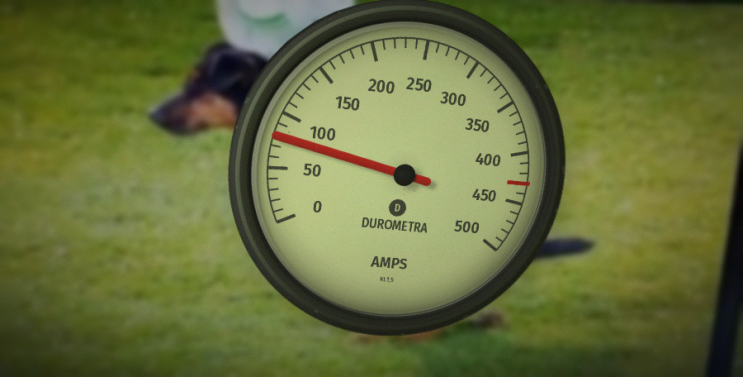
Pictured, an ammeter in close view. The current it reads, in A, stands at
80 A
